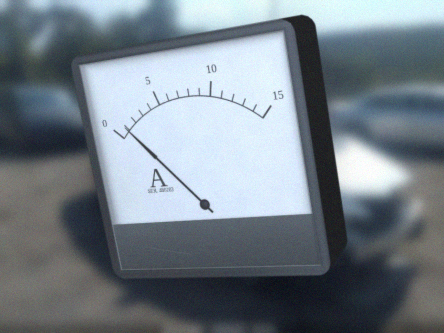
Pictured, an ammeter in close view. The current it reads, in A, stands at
1 A
